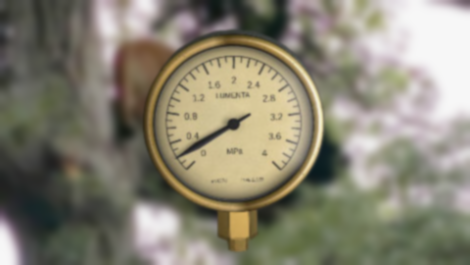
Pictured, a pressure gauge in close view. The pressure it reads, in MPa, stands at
0.2 MPa
